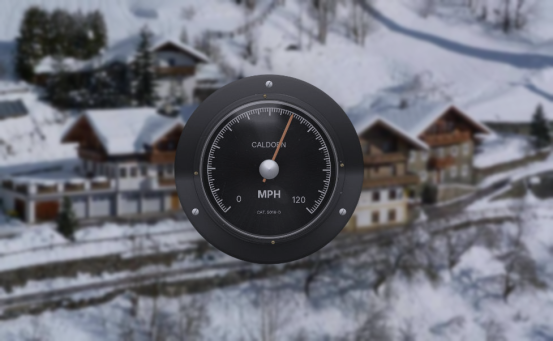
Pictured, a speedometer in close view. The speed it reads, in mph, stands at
70 mph
